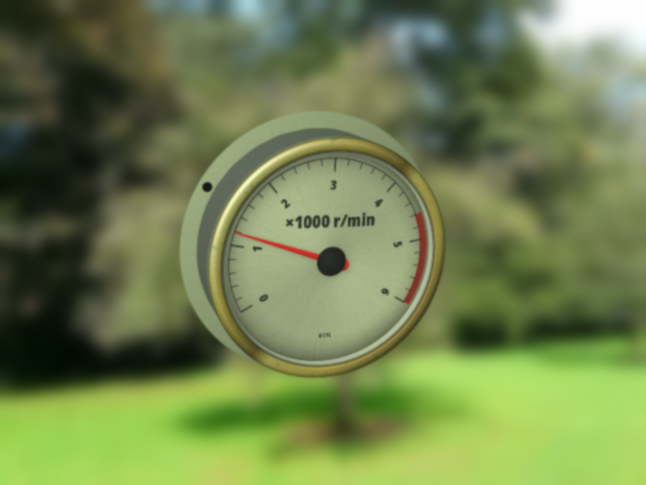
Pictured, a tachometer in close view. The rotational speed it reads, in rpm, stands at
1200 rpm
